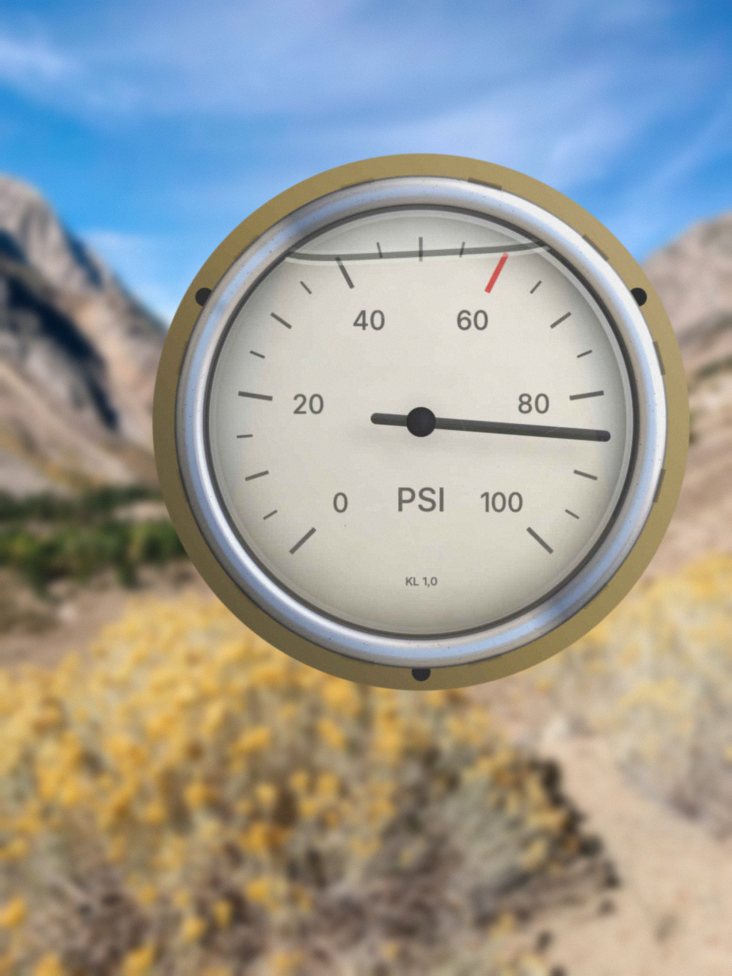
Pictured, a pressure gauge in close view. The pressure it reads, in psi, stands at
85 psi
